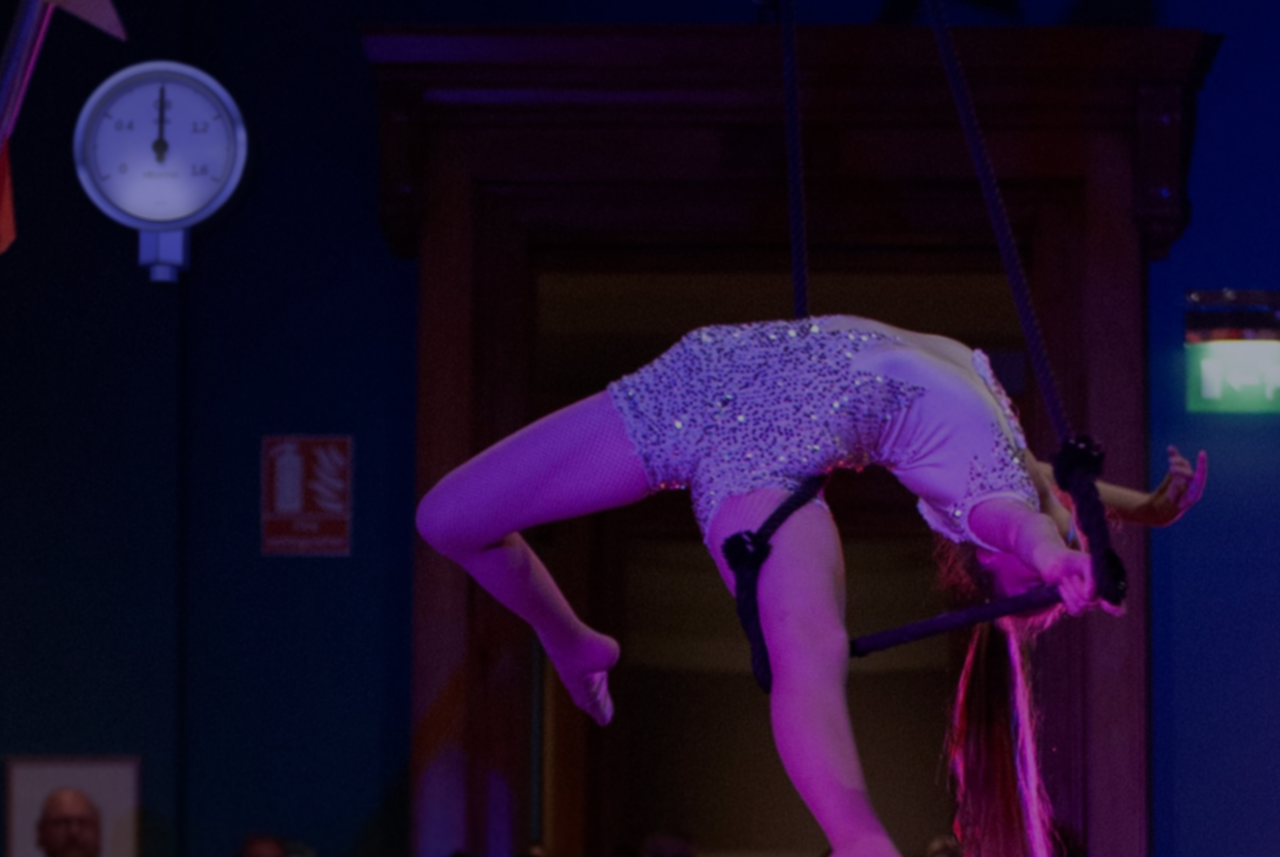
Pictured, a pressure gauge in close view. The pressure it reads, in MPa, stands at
0.8 MPa
